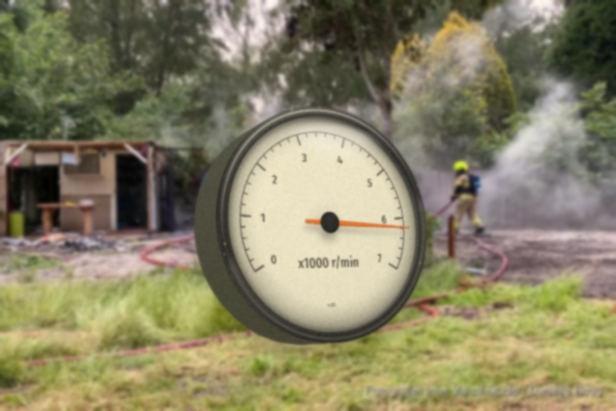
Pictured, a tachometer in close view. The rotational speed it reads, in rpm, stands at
6200 rpm
